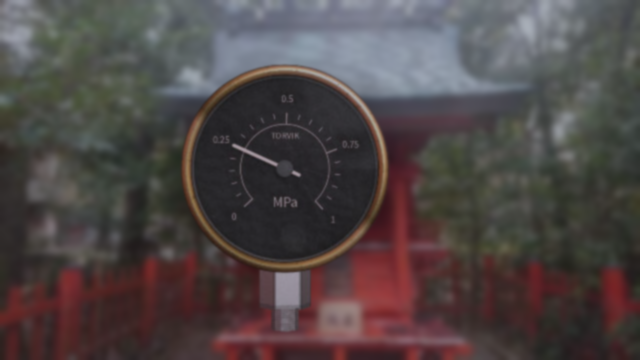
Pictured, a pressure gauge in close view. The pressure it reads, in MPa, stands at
0.25 MPa
